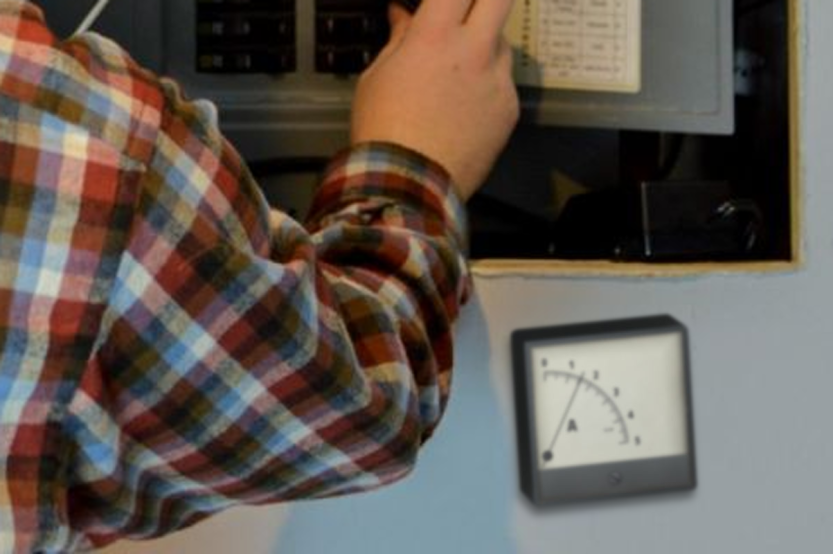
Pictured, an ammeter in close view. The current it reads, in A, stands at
1.5 A
